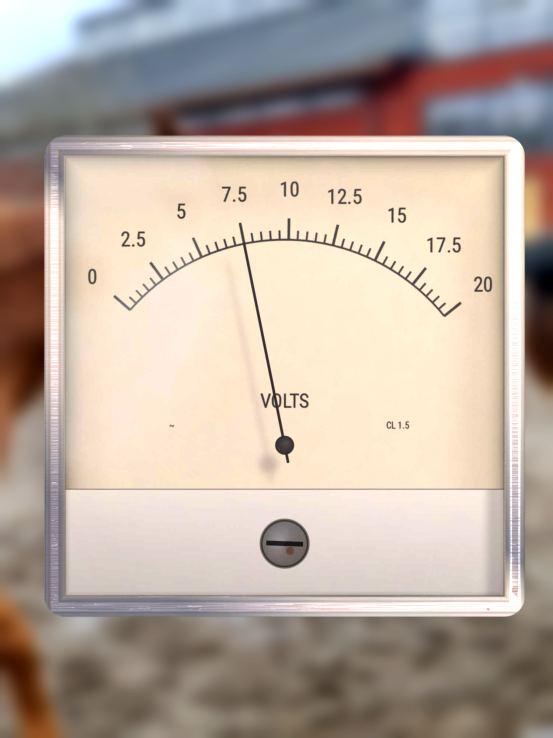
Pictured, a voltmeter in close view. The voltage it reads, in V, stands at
7.5 V
